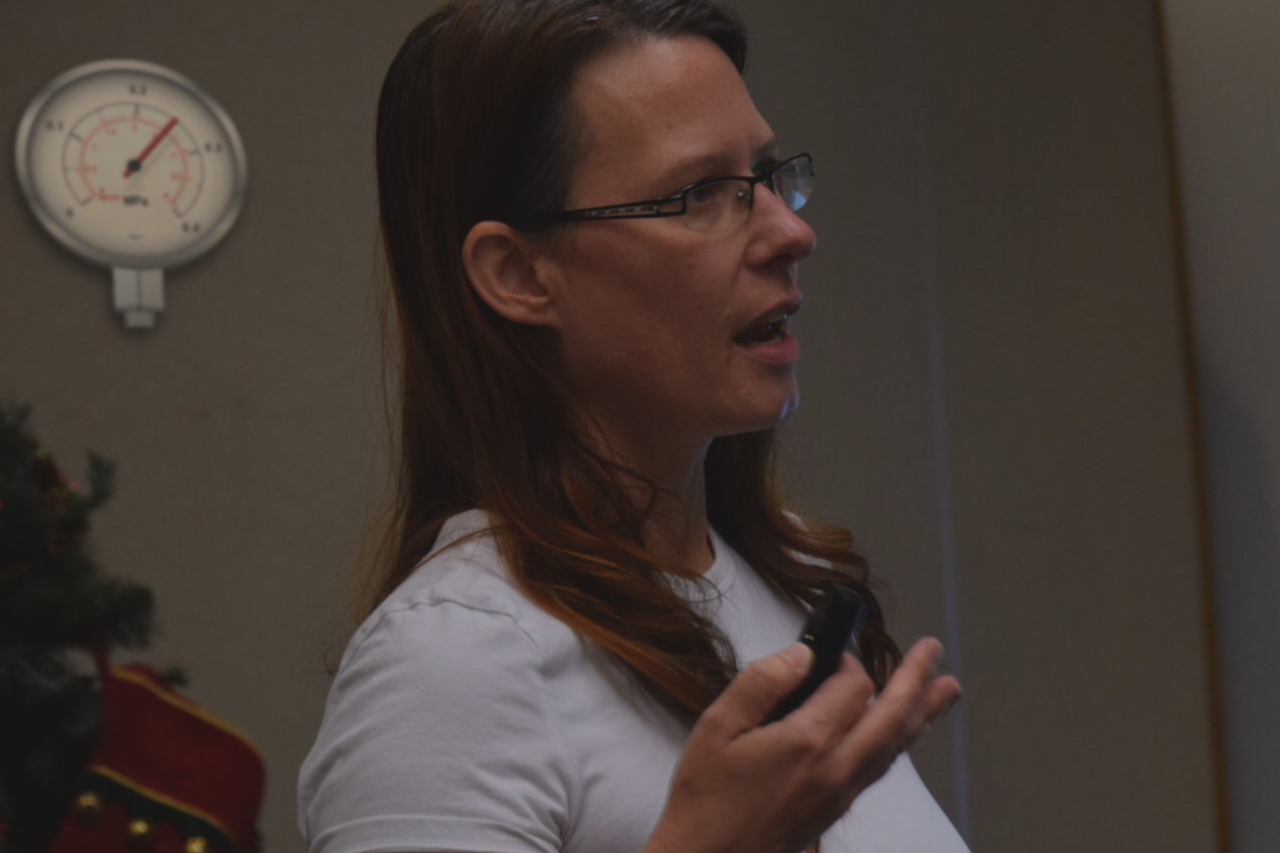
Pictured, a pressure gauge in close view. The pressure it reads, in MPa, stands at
0.25 MPa
